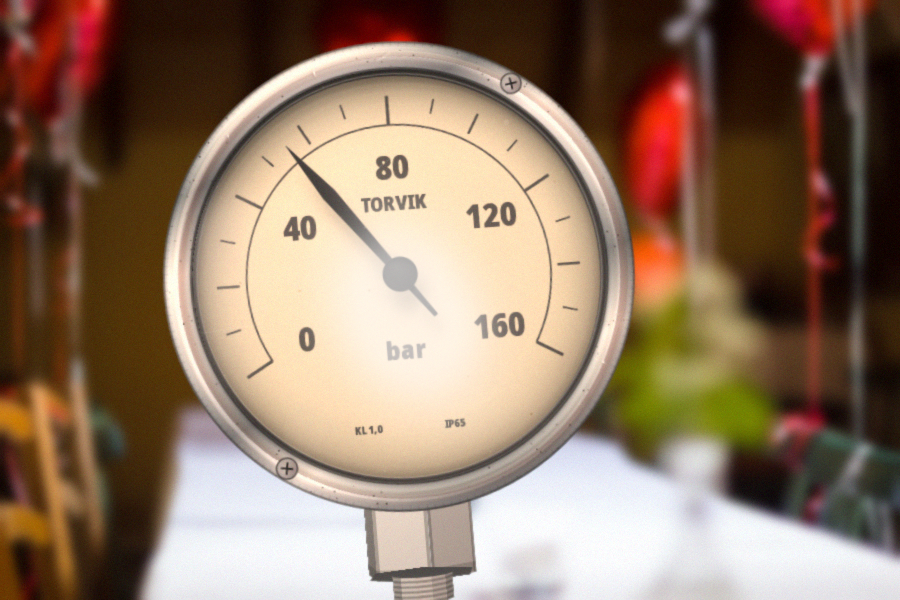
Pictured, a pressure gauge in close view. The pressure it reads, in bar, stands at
55 bar
